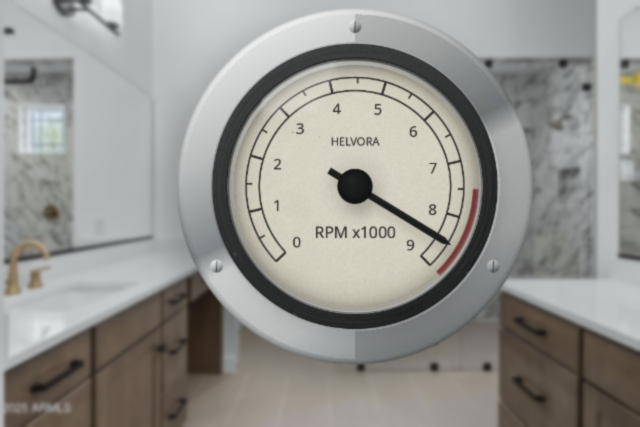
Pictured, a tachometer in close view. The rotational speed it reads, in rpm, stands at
8500 rpm
